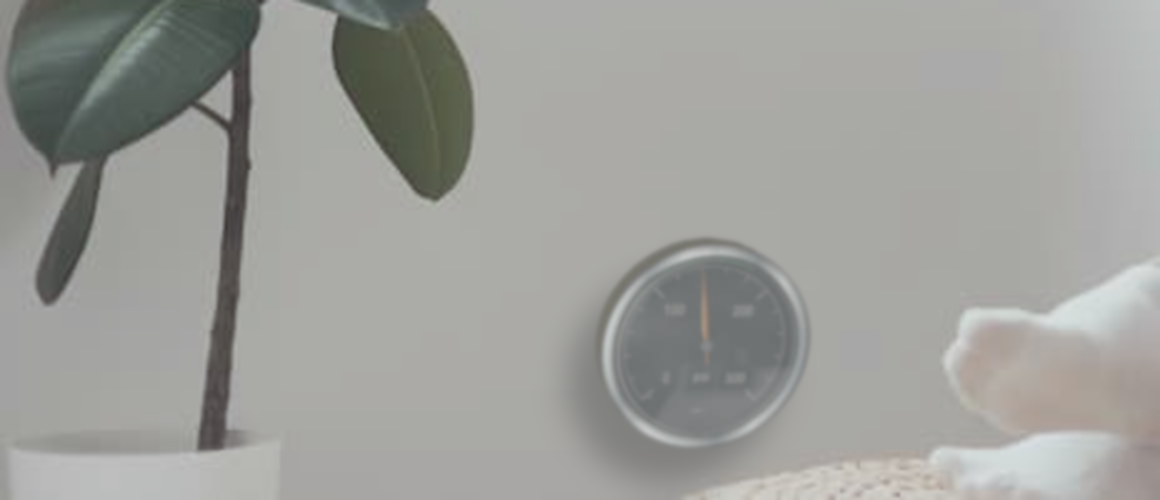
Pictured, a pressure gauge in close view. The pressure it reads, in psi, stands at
140 psi
